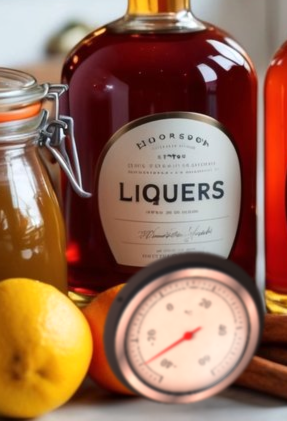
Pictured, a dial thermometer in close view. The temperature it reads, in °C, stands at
-30 °C
